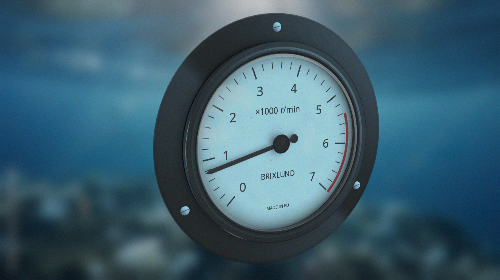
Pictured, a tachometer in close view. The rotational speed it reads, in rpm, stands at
800 rpm
